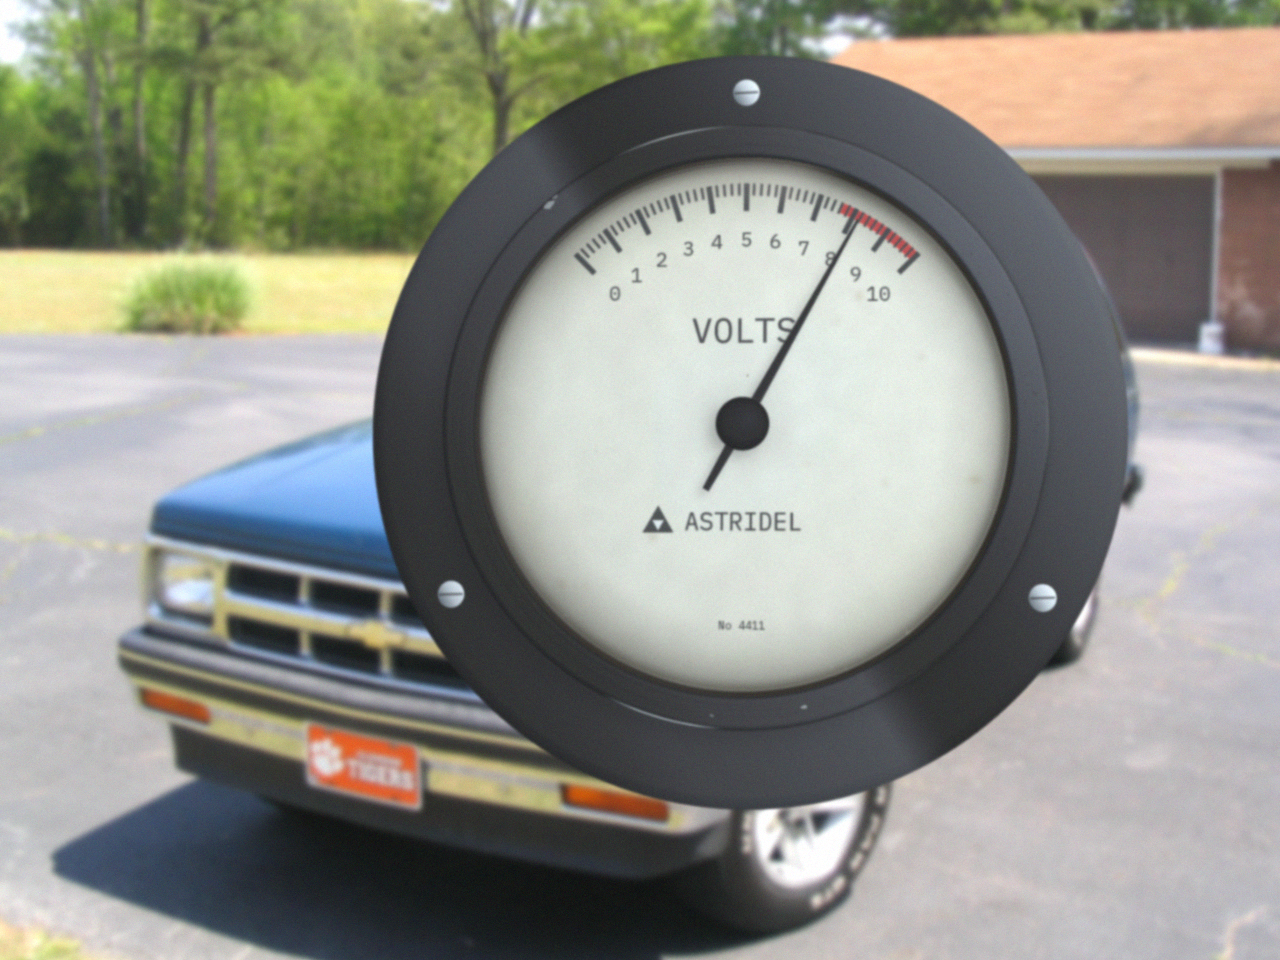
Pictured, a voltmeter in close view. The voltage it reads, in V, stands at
8.2 V
